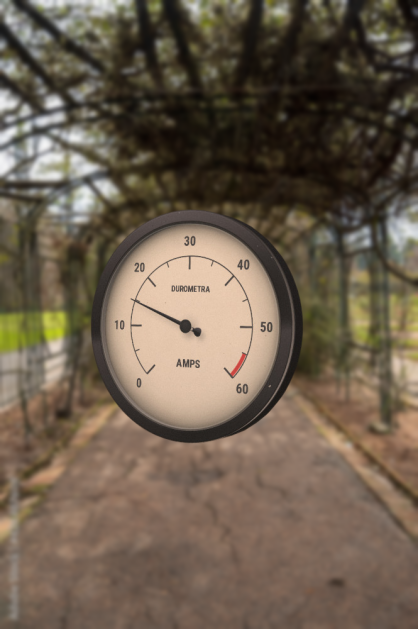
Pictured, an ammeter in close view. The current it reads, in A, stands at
15 A
